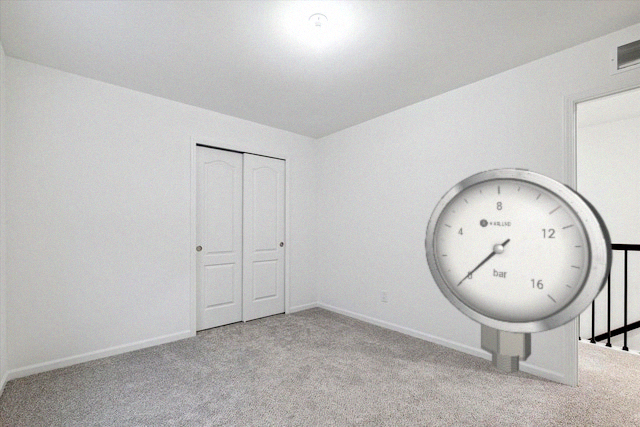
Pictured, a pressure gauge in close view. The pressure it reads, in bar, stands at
0 bar
